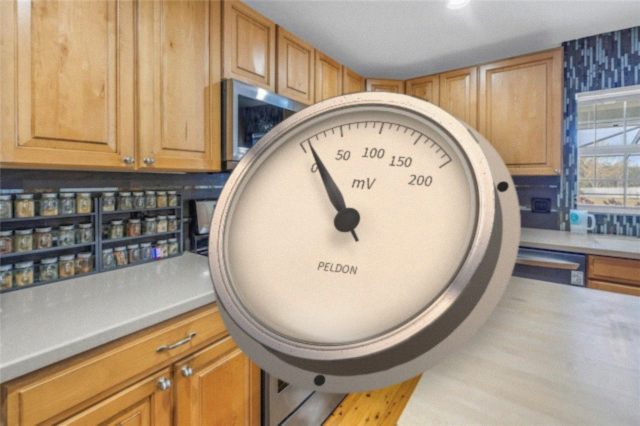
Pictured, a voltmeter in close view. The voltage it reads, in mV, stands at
10 mV
